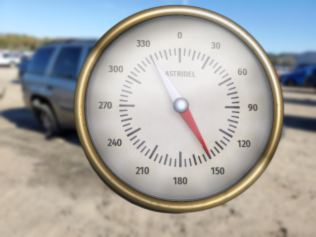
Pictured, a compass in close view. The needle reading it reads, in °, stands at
150 °
